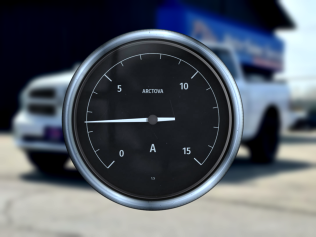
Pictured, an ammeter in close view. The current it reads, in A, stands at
2.5 A
